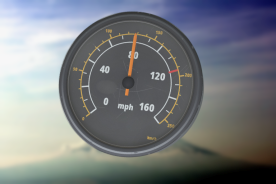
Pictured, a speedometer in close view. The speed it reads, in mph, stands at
80 mph
